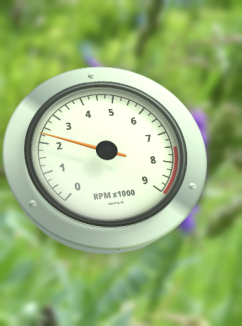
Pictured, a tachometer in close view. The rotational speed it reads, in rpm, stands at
2250 rpm
